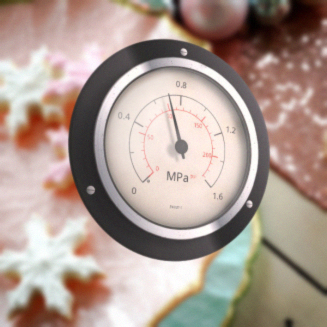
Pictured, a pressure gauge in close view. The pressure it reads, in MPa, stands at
0.7 MPa
